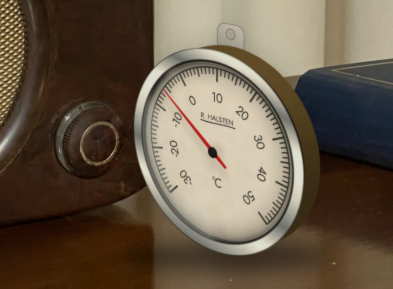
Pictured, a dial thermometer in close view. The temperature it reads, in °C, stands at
-5 °C
